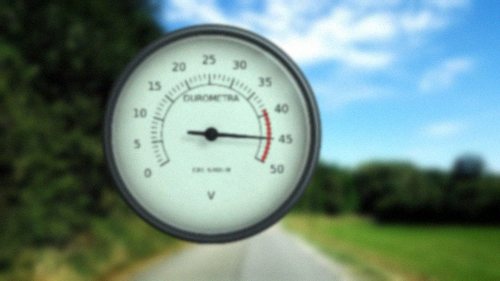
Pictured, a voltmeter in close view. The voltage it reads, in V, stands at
45 V
